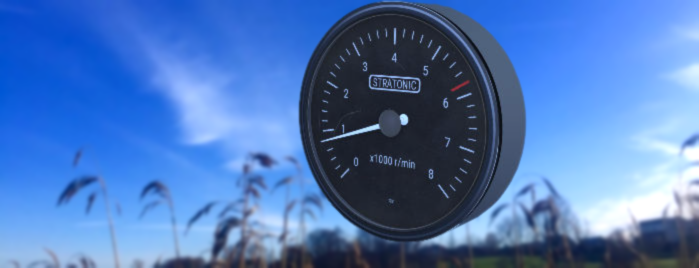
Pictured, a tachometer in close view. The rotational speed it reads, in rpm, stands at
800 rpm
